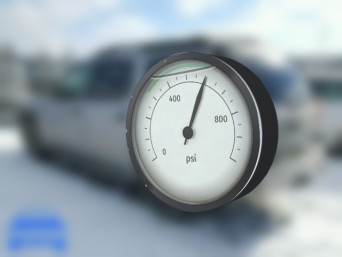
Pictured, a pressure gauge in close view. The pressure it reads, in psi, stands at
600 psi
